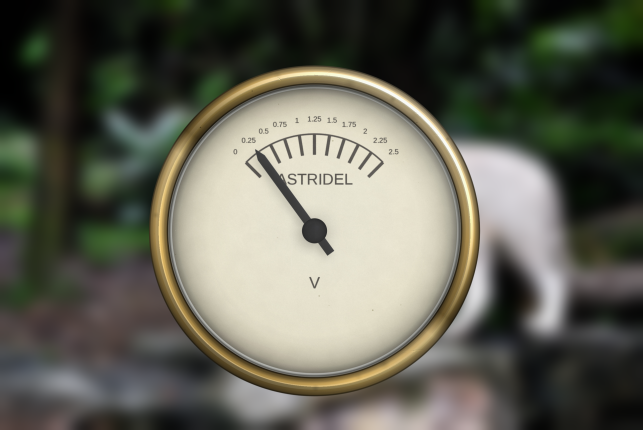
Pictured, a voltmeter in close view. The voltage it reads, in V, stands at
0.25 V
